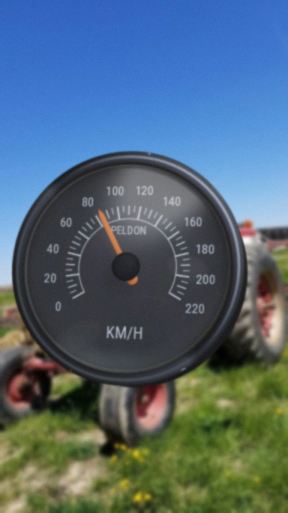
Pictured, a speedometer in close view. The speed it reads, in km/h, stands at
85 km/h
